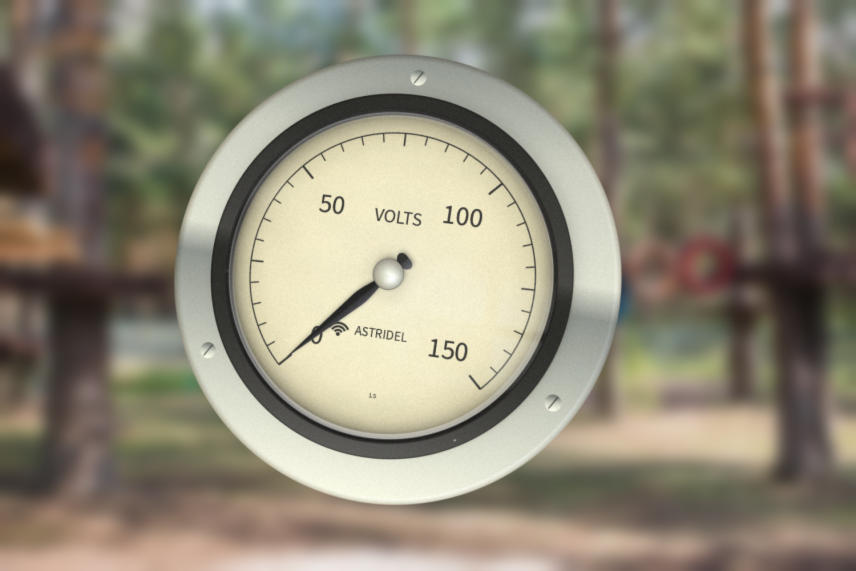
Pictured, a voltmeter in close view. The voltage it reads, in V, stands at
0 V
